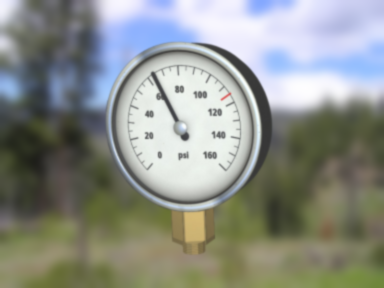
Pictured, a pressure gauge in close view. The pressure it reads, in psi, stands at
65 psi
